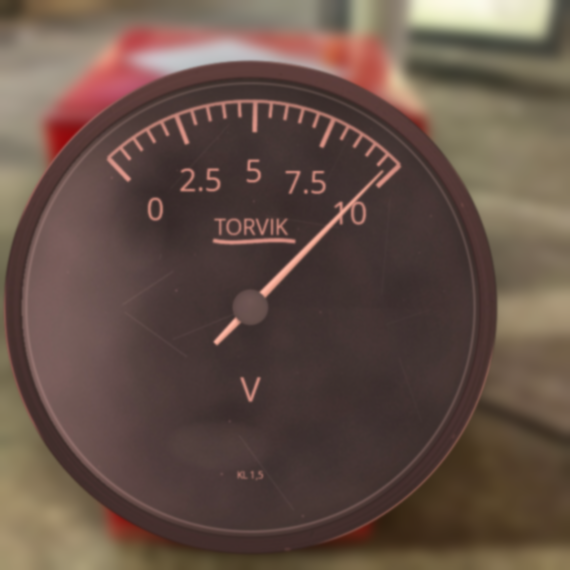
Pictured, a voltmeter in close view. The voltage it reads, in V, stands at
9.75 V
